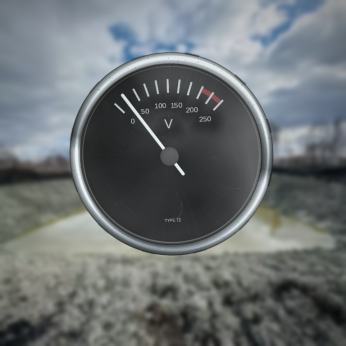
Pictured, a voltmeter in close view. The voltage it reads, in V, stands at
25 V
